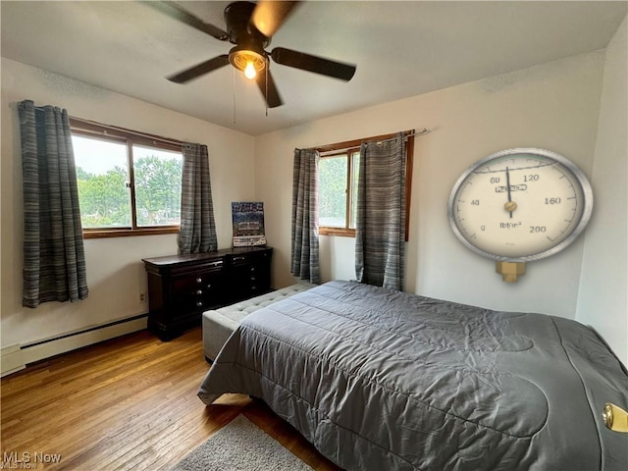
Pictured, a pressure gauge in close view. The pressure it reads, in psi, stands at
95 psi
